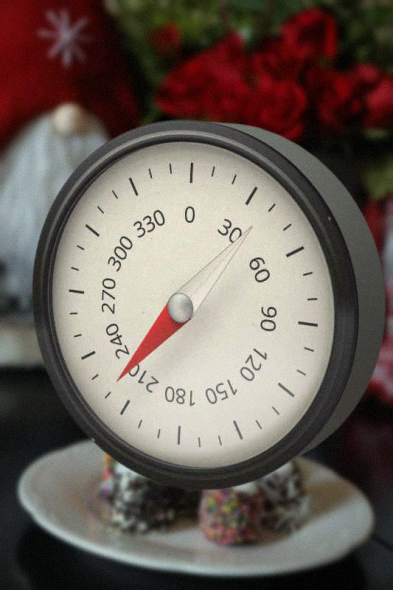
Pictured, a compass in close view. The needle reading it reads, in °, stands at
220 °
